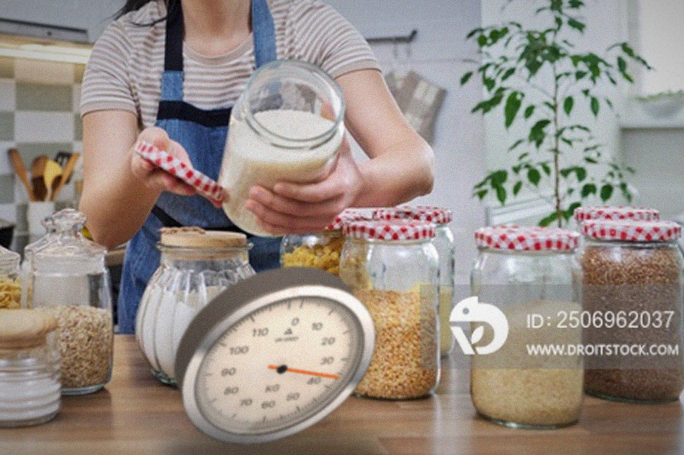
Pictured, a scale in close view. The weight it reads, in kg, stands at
35 kg
